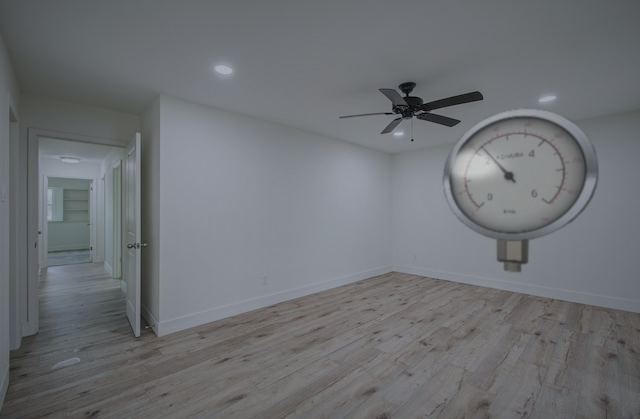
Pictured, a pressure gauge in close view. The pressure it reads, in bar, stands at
2.25 bar
